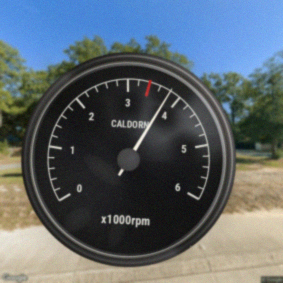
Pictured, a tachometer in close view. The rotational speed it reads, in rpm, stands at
3800 rpm
